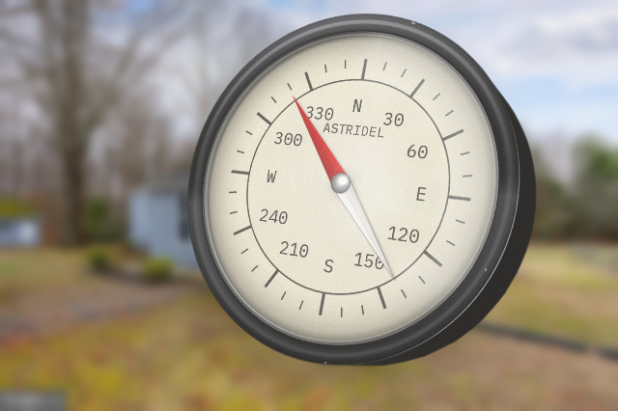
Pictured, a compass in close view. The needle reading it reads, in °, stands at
320 °
